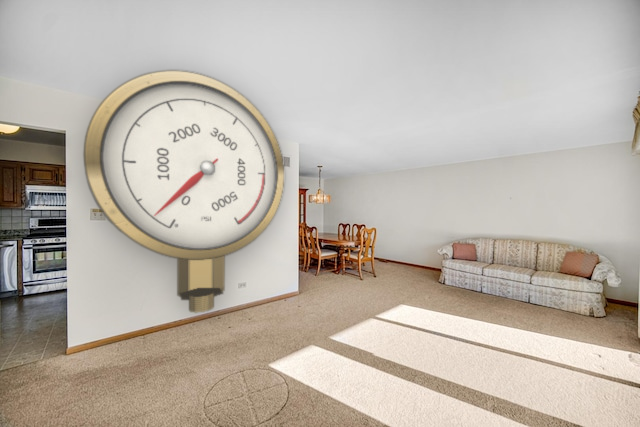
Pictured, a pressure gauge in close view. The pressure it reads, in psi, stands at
250 psi
